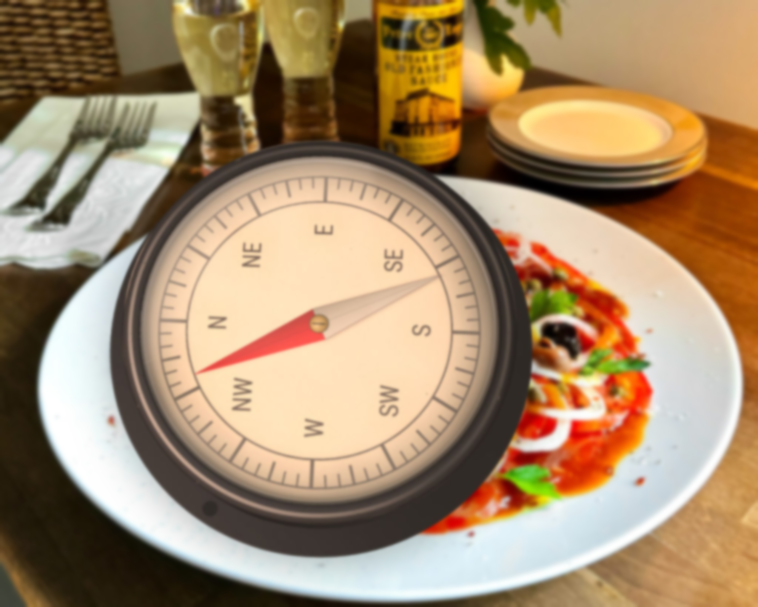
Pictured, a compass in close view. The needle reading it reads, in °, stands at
335 °
